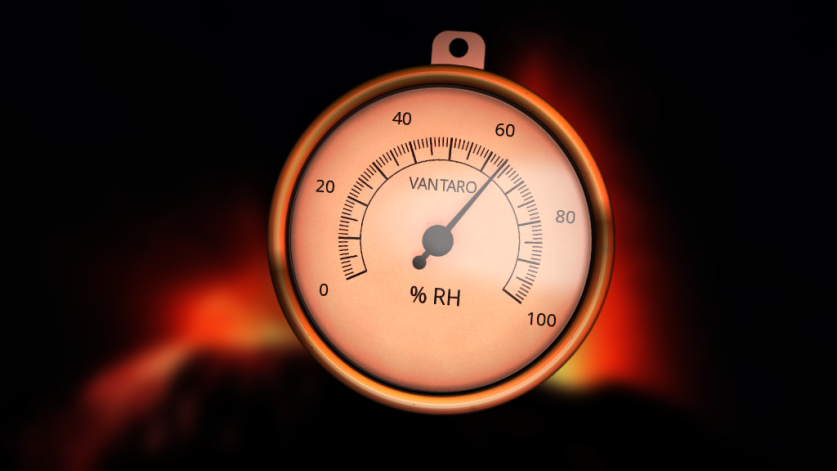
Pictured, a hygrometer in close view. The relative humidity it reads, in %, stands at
64 %
